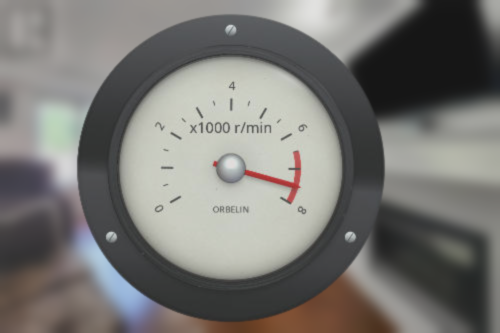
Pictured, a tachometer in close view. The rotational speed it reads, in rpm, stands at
7500 rpm
